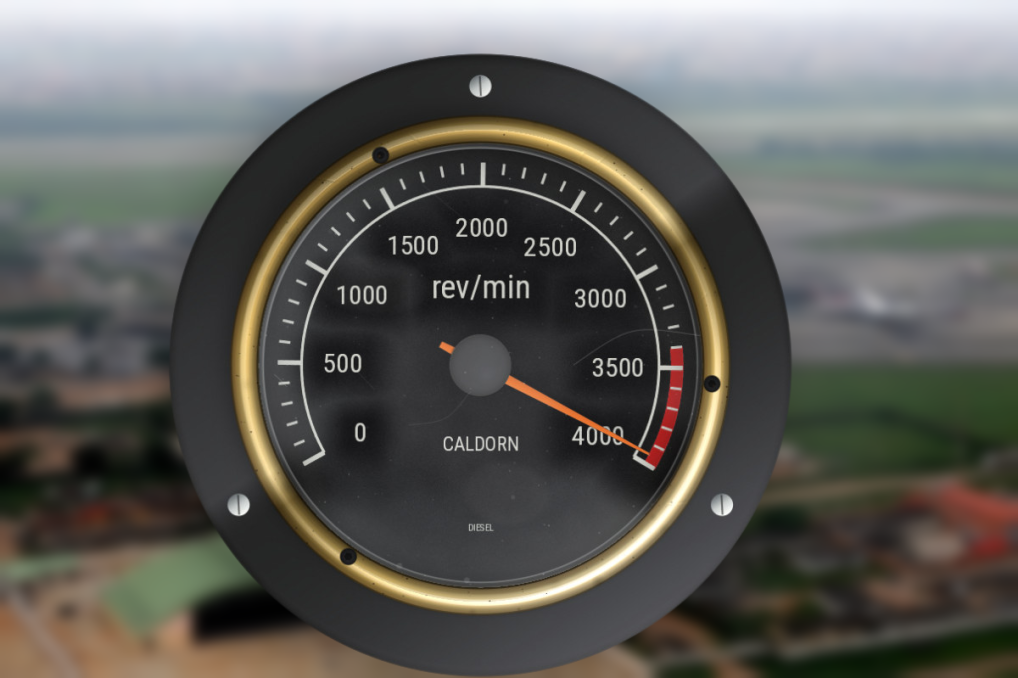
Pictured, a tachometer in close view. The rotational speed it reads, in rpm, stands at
3950 rpm
